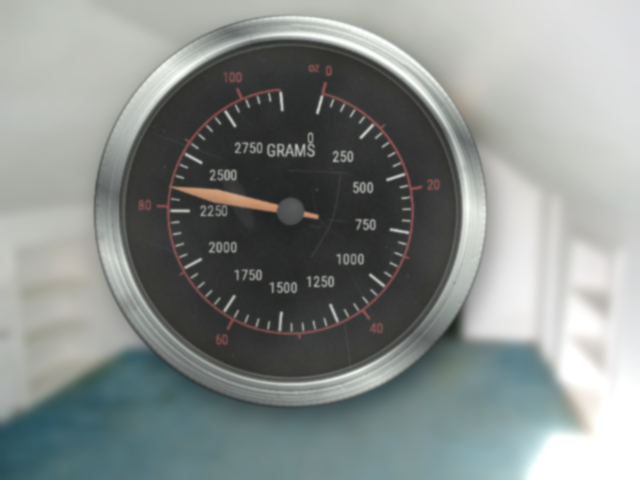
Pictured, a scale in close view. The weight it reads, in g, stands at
2350 g
